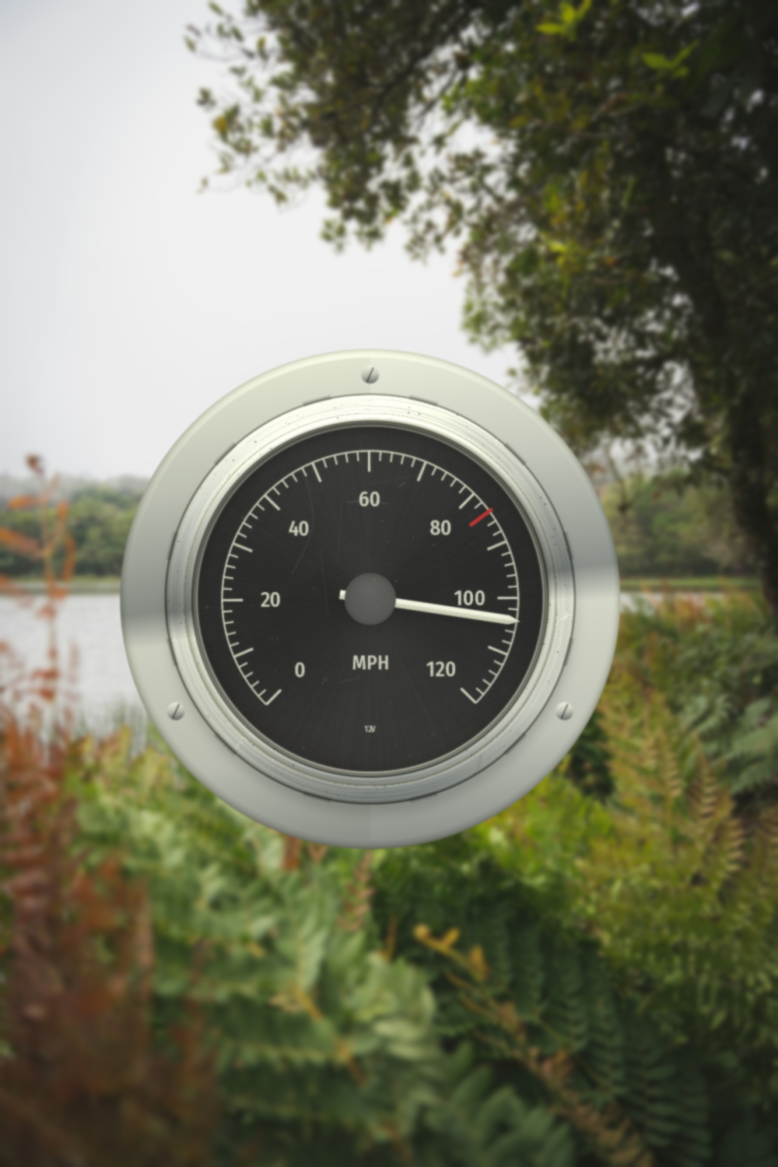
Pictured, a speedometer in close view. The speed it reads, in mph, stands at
104 mph
